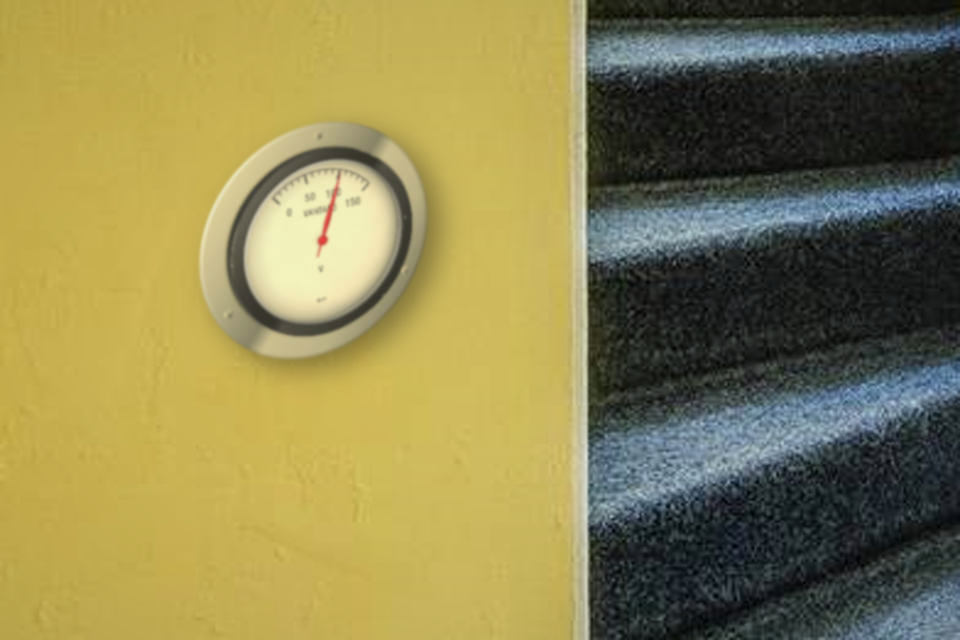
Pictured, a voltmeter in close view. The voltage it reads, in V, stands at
100 V
